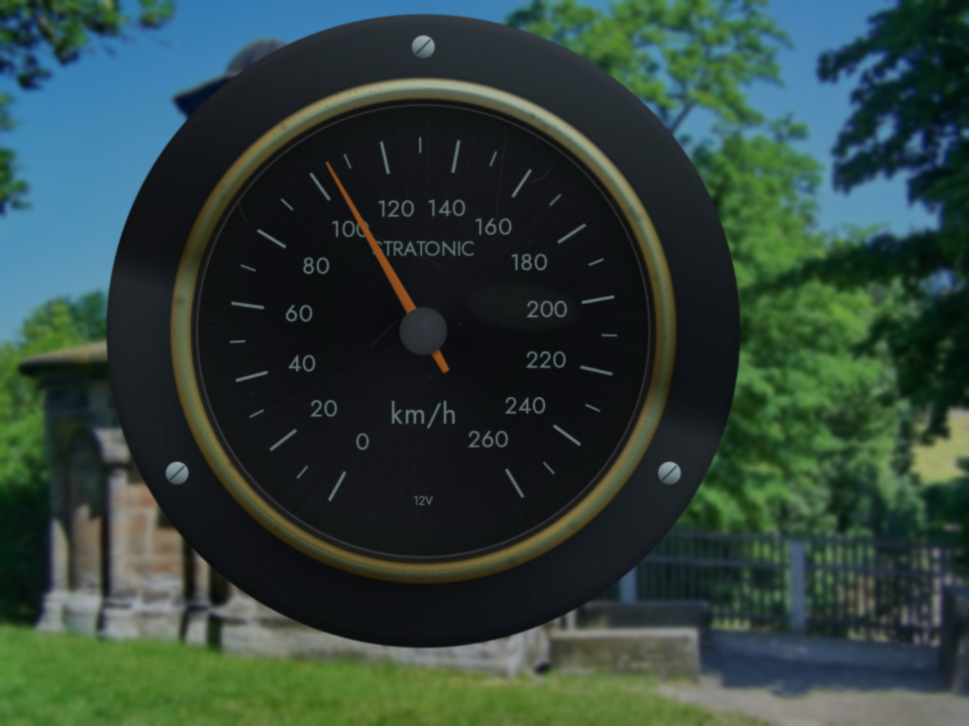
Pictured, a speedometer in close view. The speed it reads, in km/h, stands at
105 km/h
